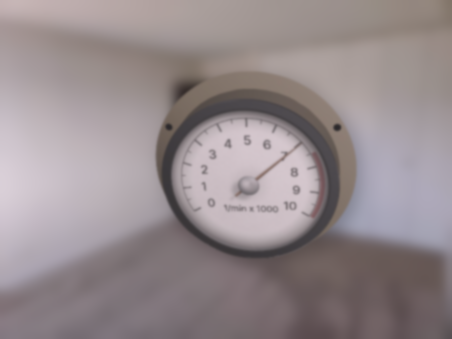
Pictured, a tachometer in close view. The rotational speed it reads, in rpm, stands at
7000 rpm
